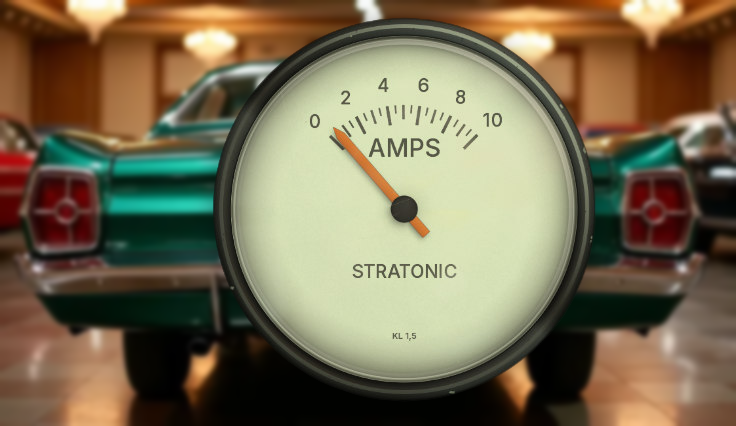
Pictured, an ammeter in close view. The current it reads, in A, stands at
0.5 A
